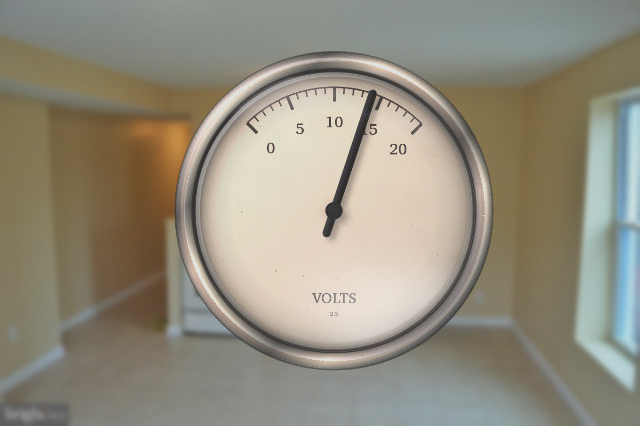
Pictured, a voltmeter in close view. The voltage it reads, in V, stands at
14 V
